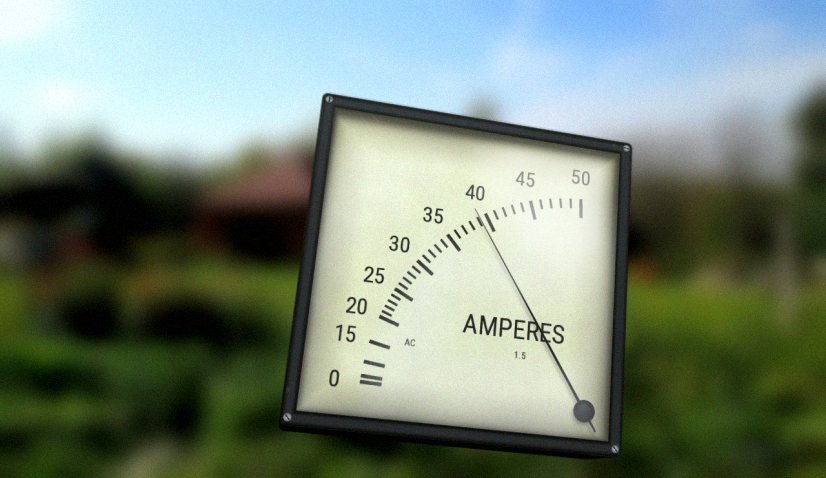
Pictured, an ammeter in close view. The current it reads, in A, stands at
39 A
